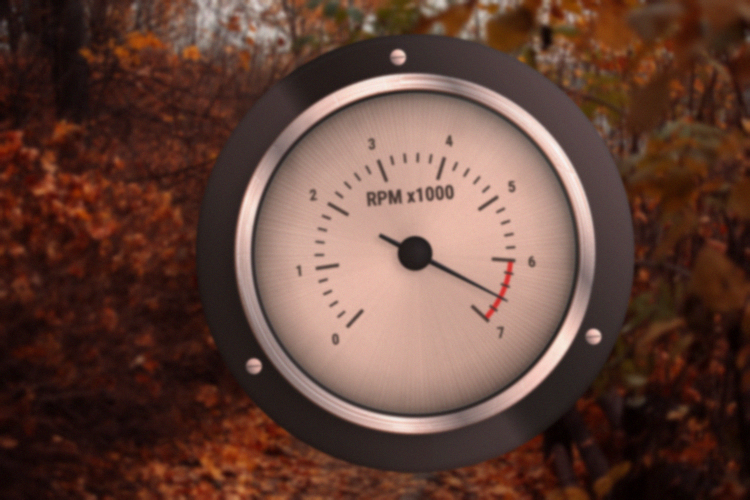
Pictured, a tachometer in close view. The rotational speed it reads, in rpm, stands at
6600 rpm
